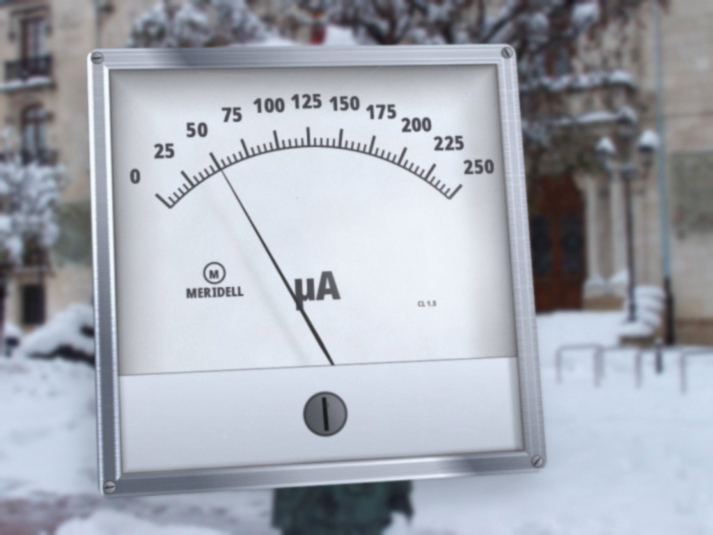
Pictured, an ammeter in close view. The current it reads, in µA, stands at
50 µA
